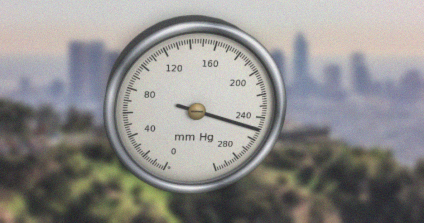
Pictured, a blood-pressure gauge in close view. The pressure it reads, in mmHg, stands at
250 mmHg
